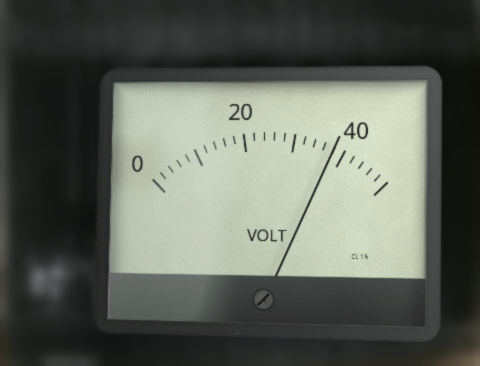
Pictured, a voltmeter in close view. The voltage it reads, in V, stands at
38 V
